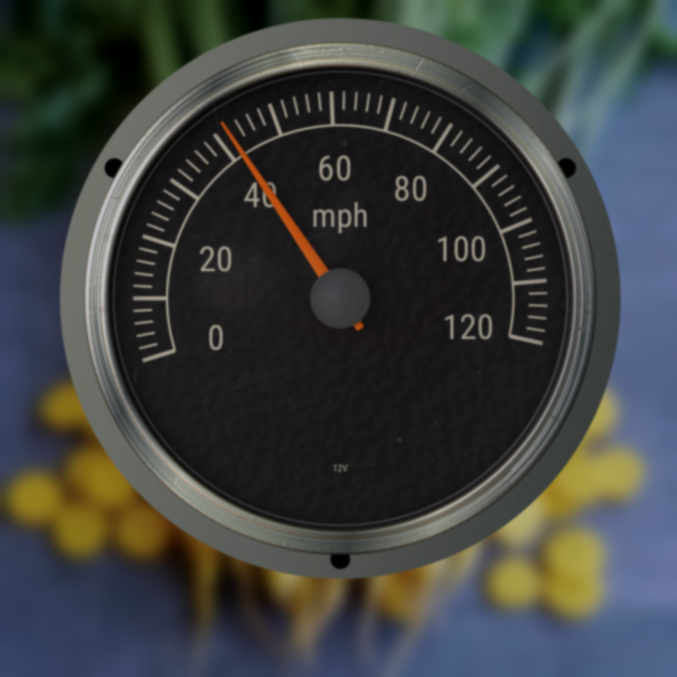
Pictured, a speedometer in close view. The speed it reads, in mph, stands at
42 mph
